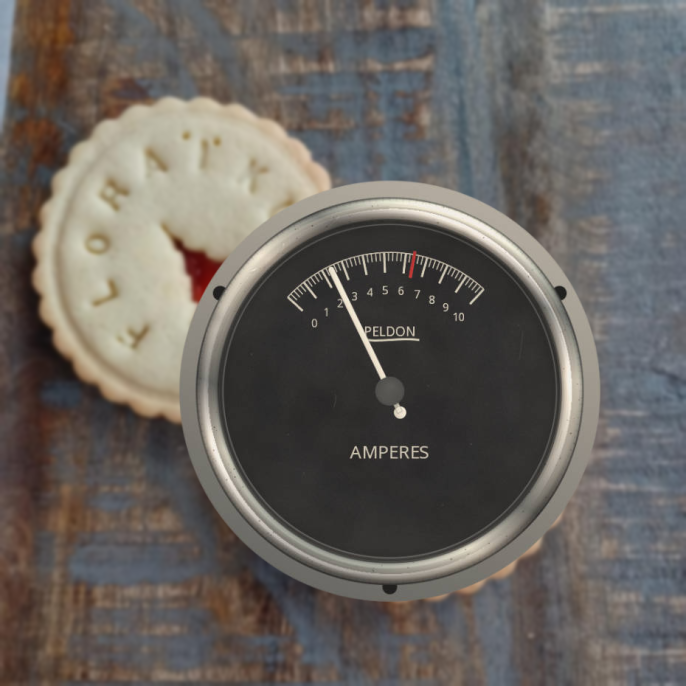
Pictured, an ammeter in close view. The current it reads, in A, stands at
2.4 A
